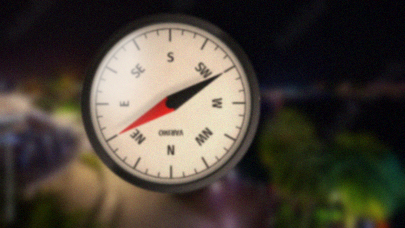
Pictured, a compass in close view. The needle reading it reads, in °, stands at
60 °
